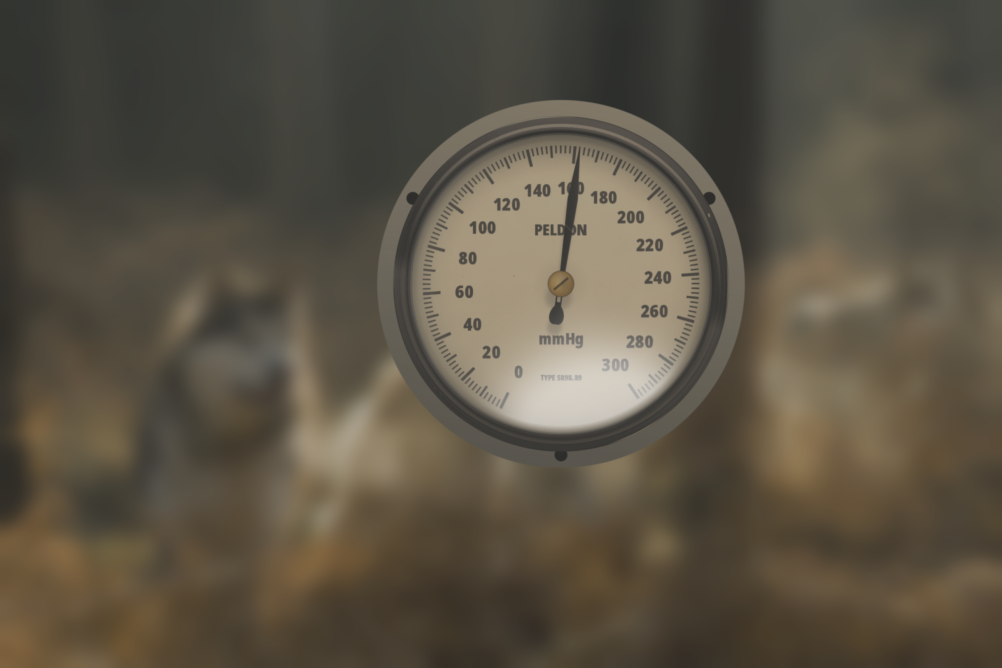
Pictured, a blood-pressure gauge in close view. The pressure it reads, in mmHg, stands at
162 mmHg
